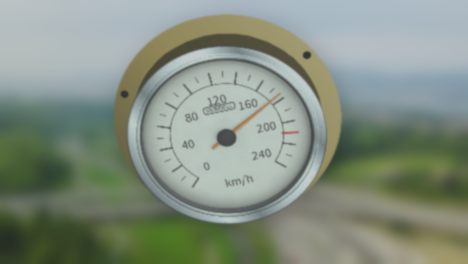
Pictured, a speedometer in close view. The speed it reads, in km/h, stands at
175 km/h
